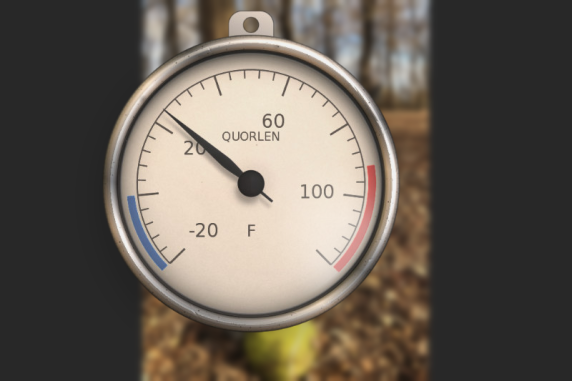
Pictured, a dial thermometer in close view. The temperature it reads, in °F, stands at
24 °F
